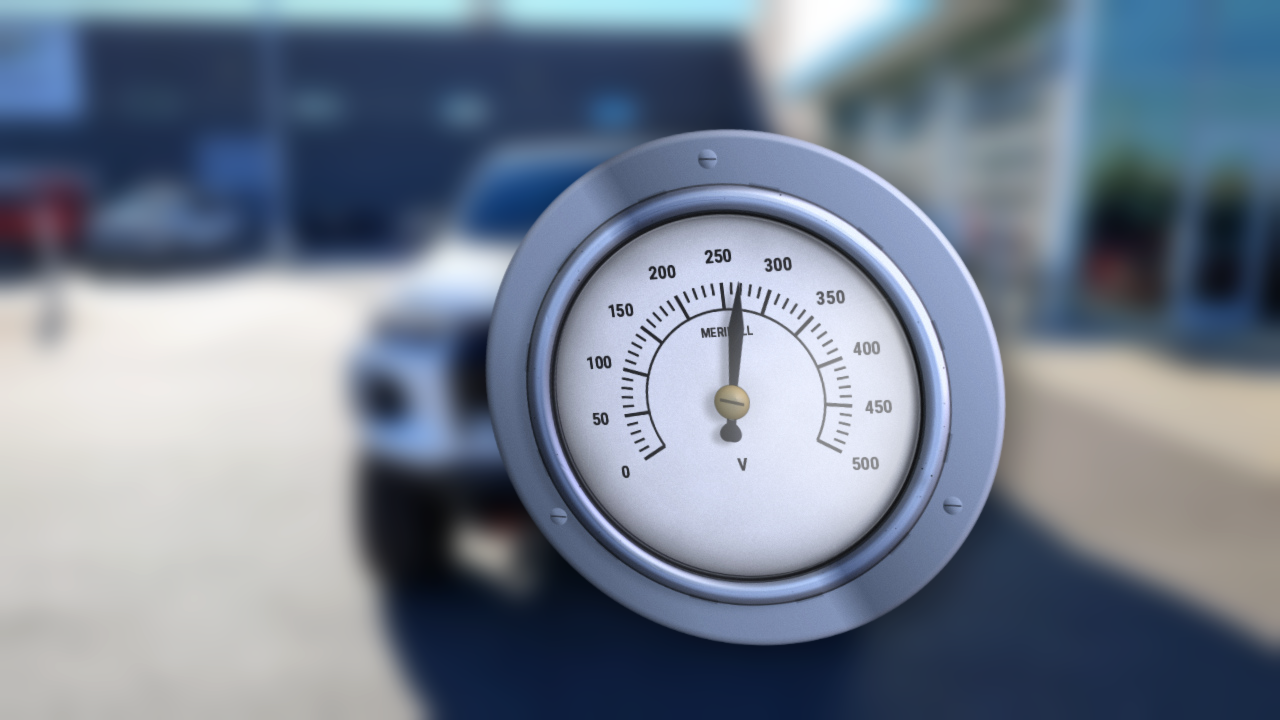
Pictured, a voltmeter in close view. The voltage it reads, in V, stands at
270 V
